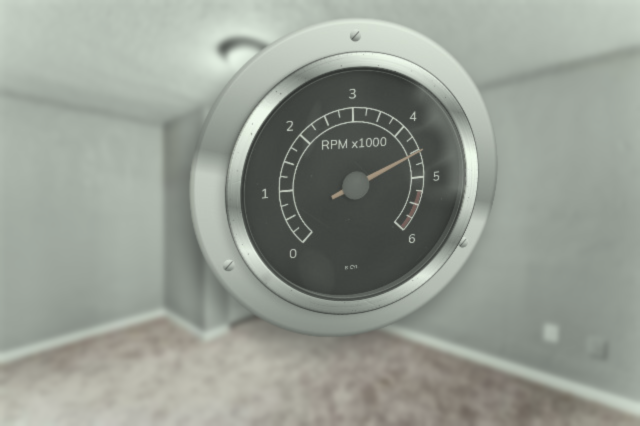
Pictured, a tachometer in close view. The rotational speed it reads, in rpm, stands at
4500 rpm
